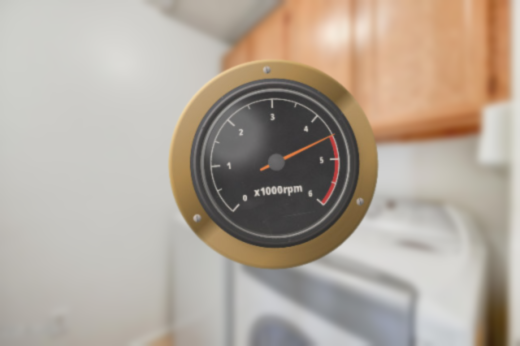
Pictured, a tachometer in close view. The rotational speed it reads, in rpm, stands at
4500 rpm
